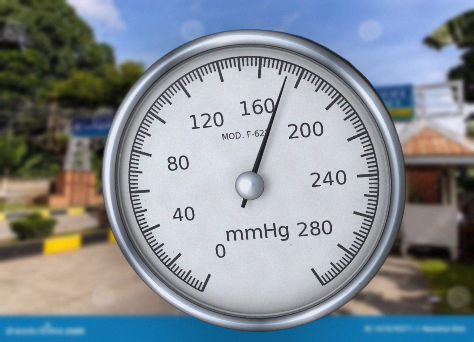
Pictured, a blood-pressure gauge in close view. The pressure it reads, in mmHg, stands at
174 mmHg
